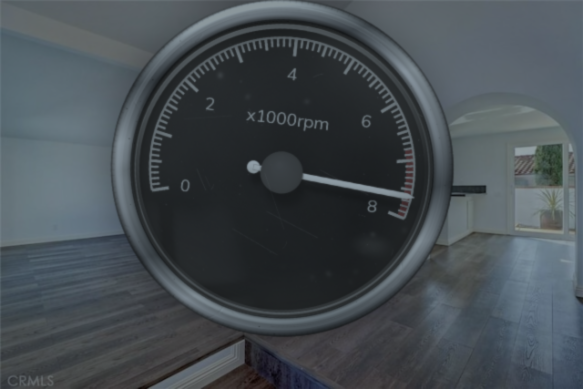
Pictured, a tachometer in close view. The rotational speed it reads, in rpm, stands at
7600 rpm
